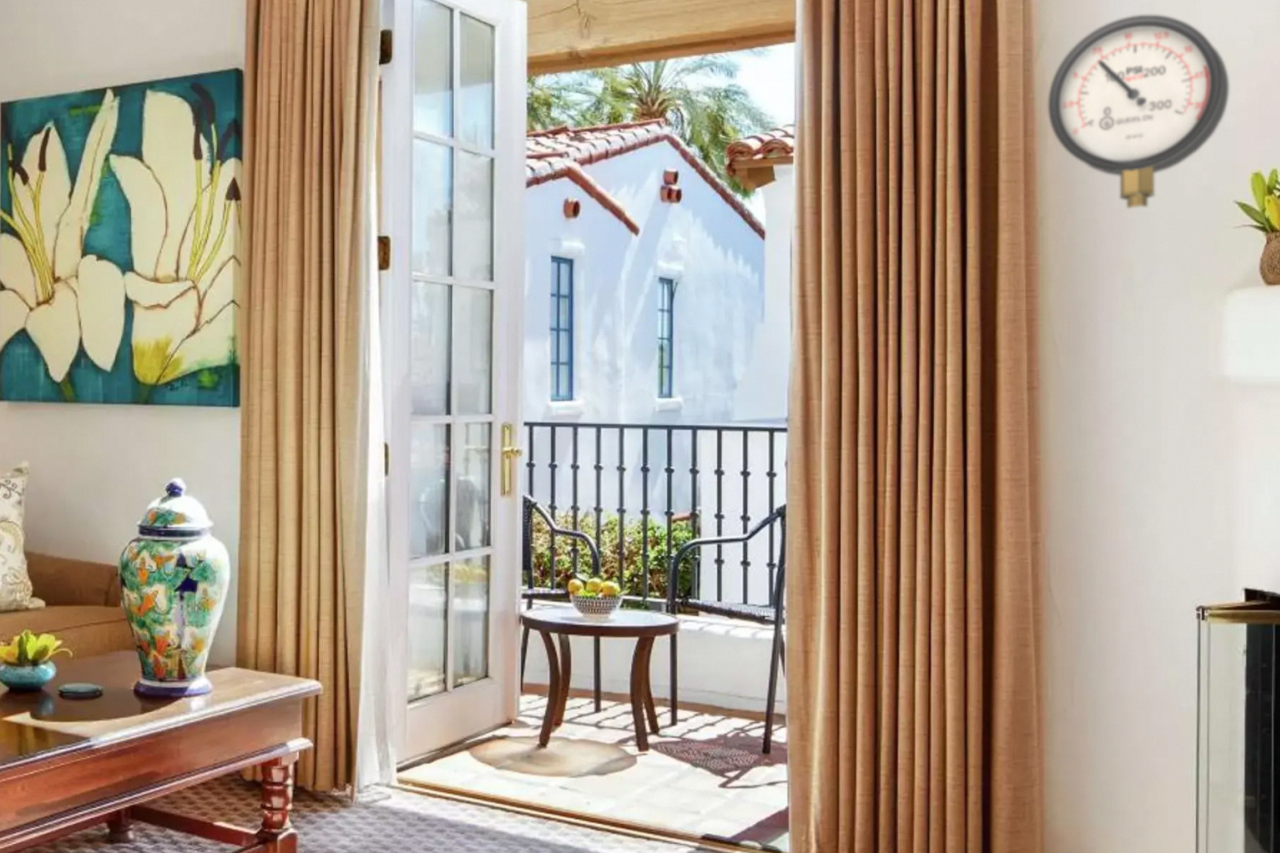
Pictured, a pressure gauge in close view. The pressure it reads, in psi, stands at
100 psi
